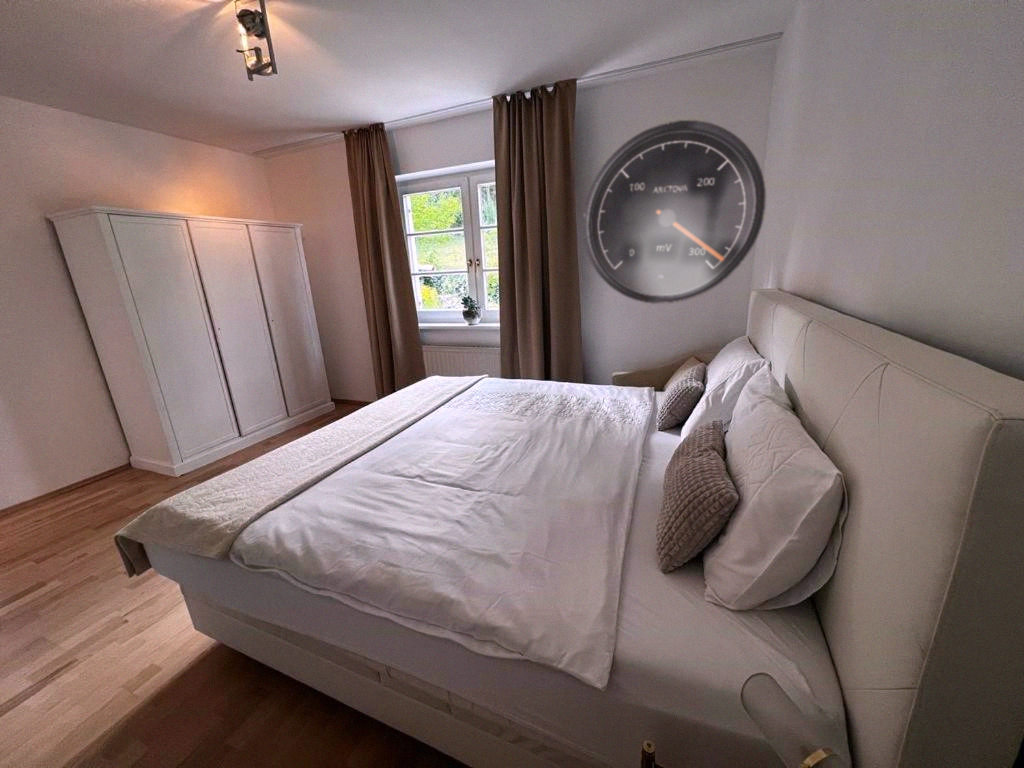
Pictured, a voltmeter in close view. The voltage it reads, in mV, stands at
290 mV
